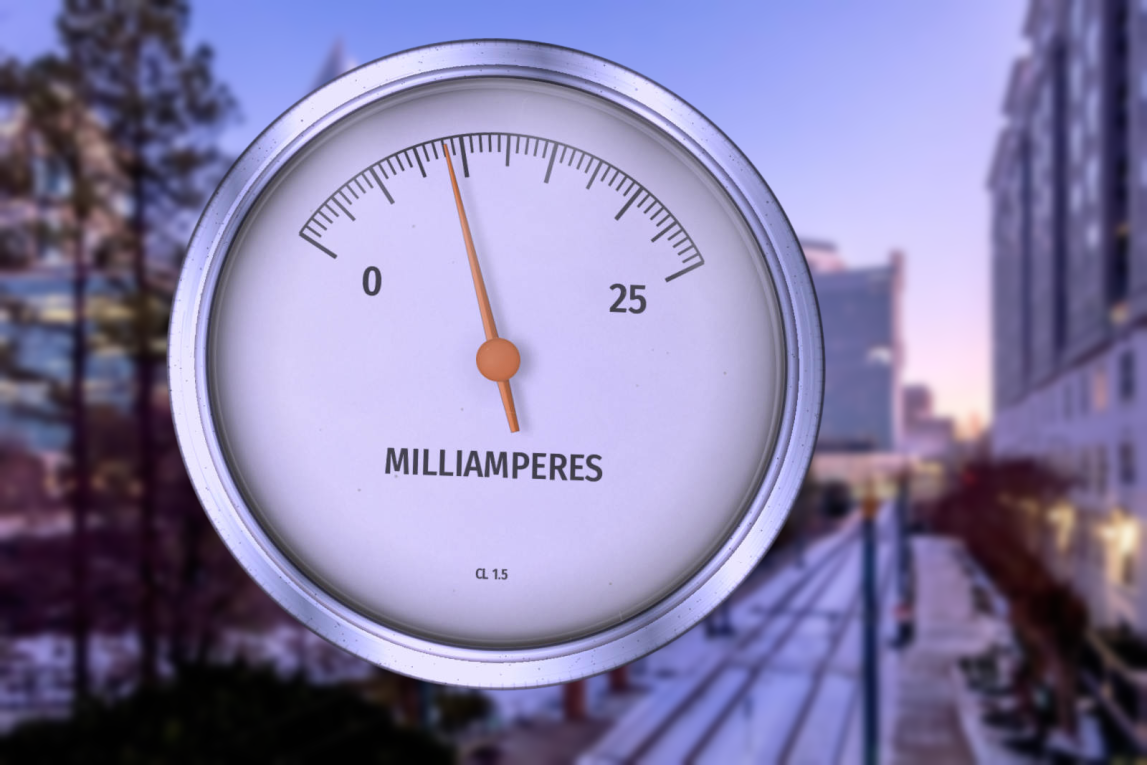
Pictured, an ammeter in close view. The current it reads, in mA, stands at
9 mA
